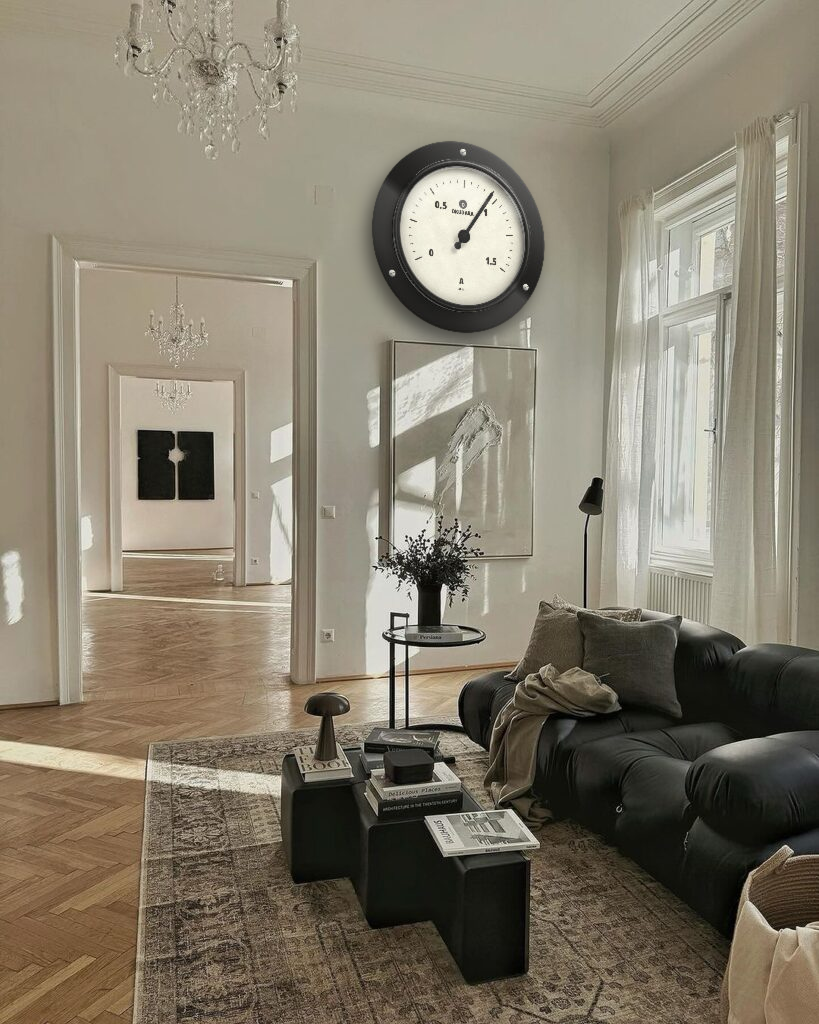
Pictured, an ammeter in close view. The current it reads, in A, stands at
0.95 A
